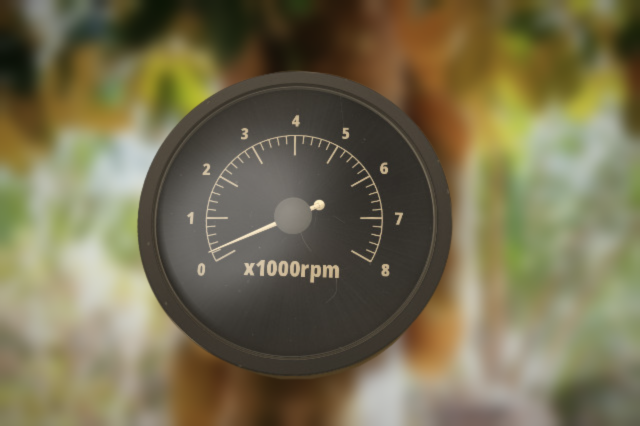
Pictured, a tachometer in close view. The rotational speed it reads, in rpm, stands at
200 rpm
